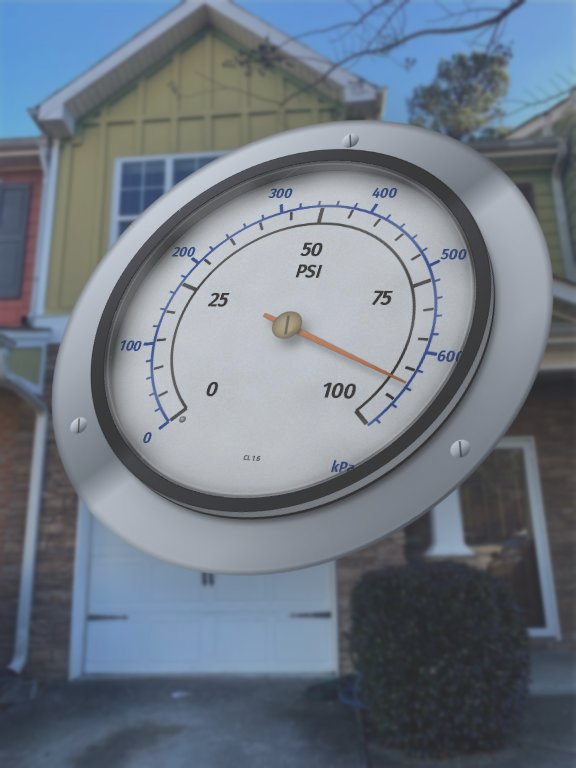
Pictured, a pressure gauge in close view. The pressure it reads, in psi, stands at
92.5 psi
